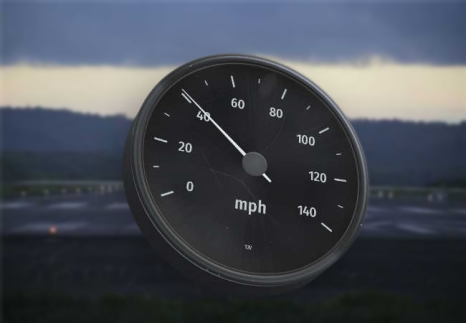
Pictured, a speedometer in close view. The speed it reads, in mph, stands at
40 mph
